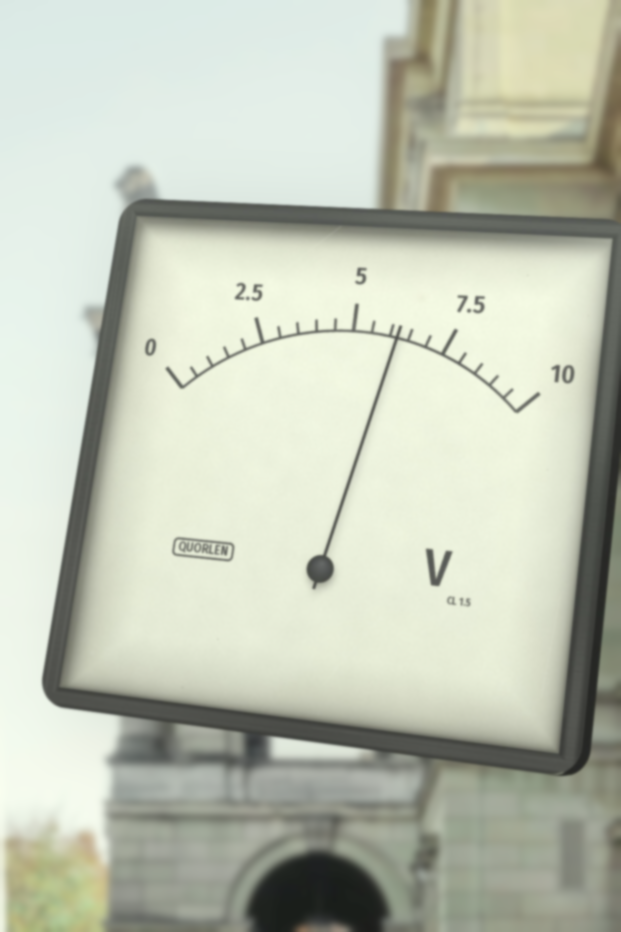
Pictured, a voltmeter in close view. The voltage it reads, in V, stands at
6.25 V
